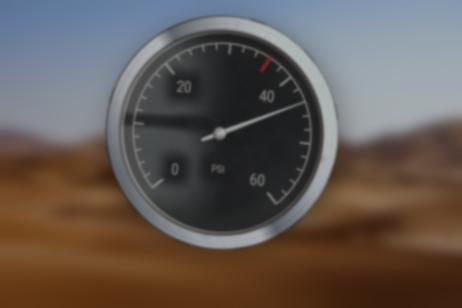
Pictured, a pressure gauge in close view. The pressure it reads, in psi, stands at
44 psi
